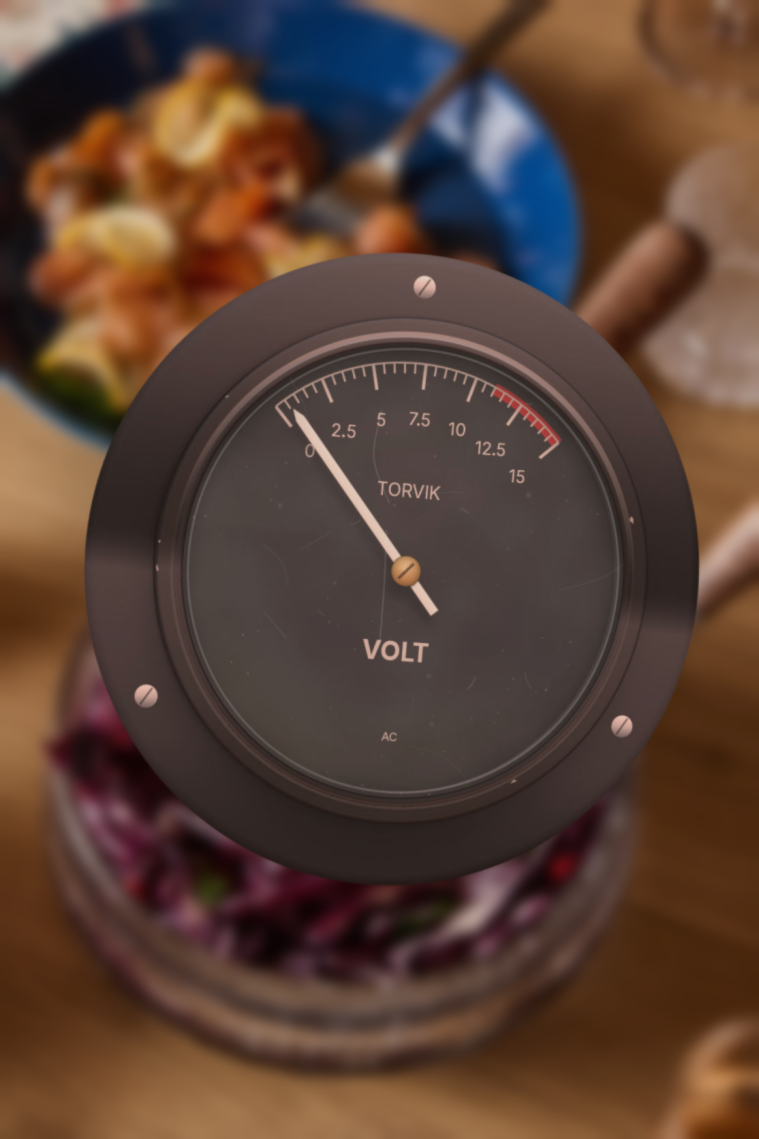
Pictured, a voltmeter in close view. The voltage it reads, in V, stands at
0.5 V
